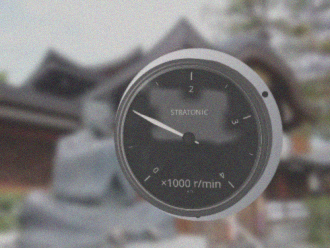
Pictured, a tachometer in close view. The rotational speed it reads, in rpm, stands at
1000 rpm
